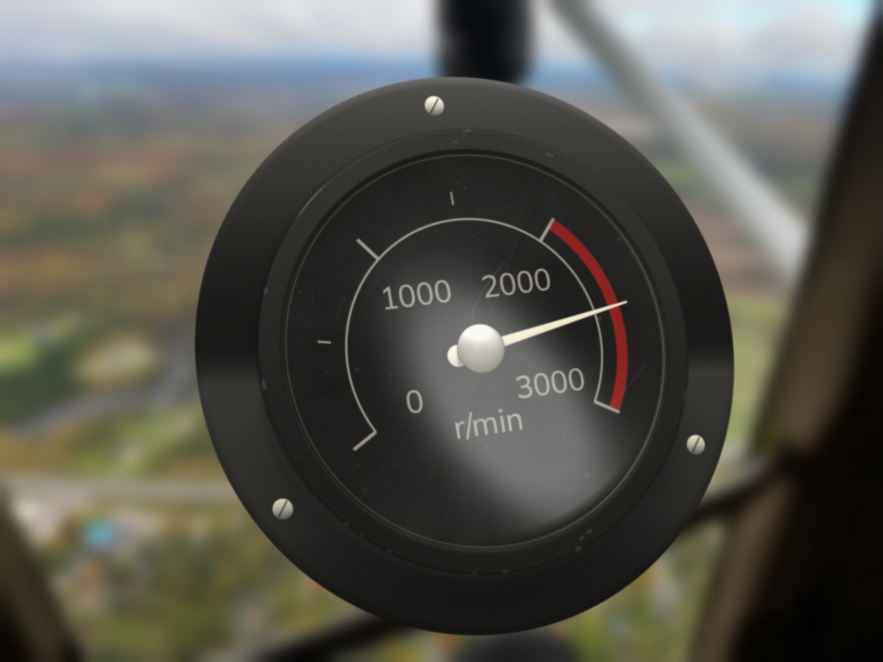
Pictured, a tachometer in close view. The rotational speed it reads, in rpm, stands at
2500 rpm
